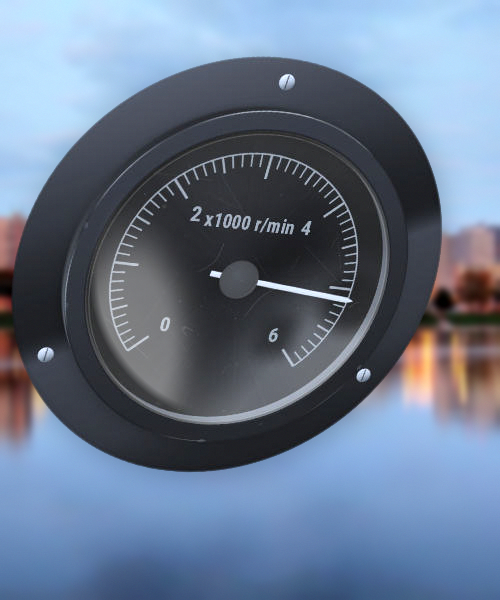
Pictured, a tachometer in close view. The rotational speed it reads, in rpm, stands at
5100 rpm
